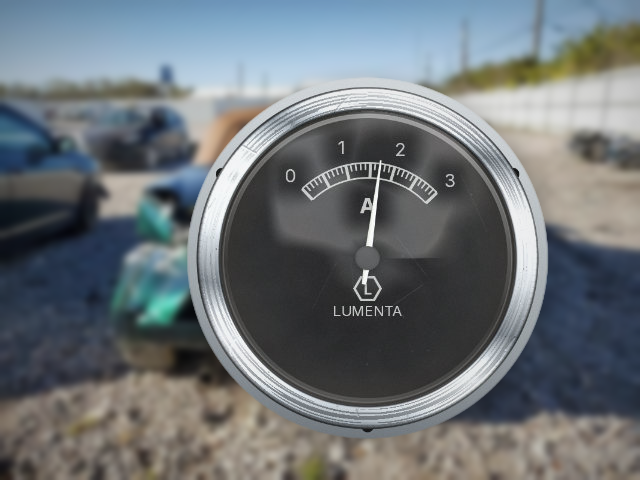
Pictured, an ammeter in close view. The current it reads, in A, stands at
1.7 A
